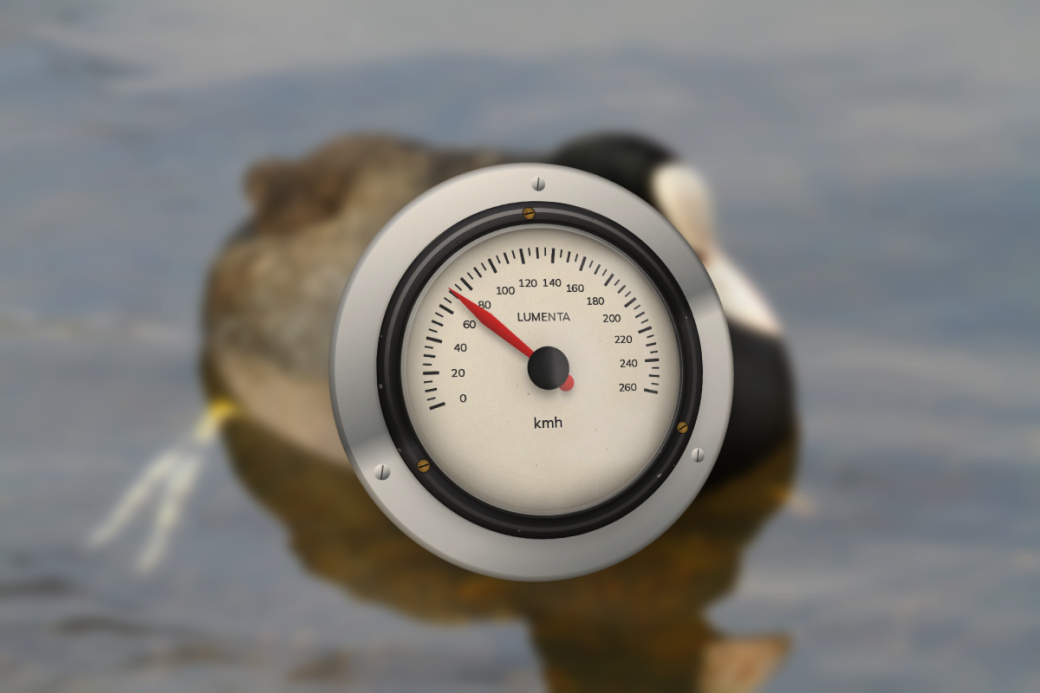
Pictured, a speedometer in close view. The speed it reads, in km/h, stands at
70 km/h
